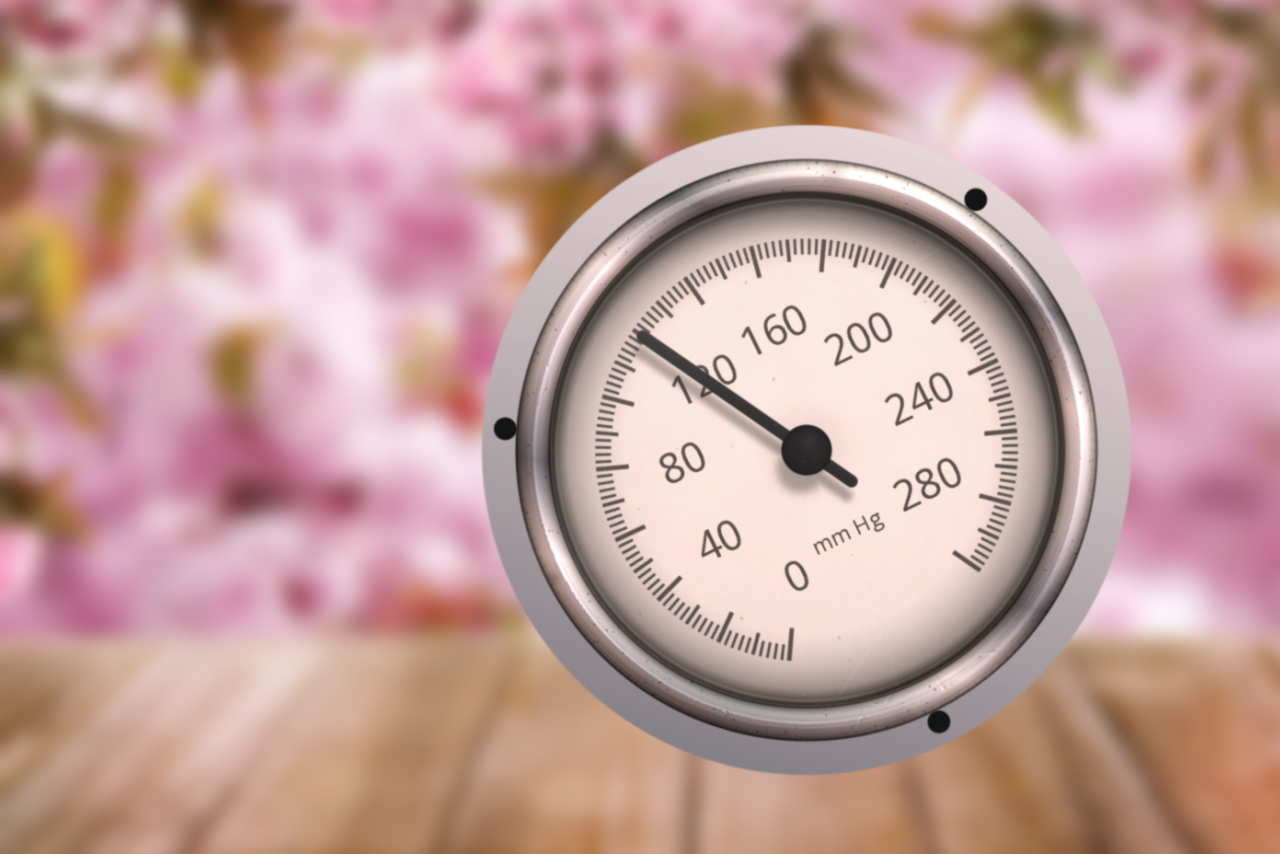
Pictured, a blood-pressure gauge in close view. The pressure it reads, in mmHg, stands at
120 mmHg
